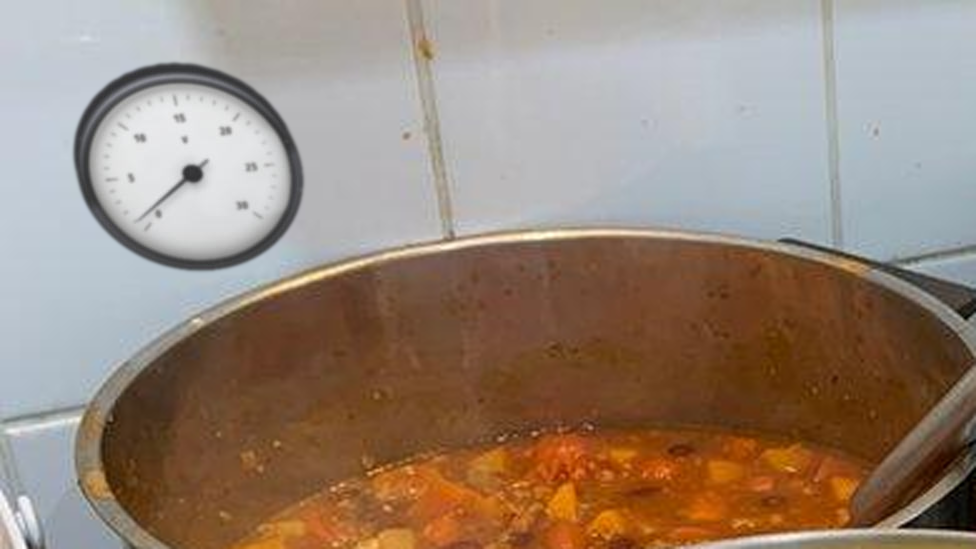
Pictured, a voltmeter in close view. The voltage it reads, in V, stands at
1 V
